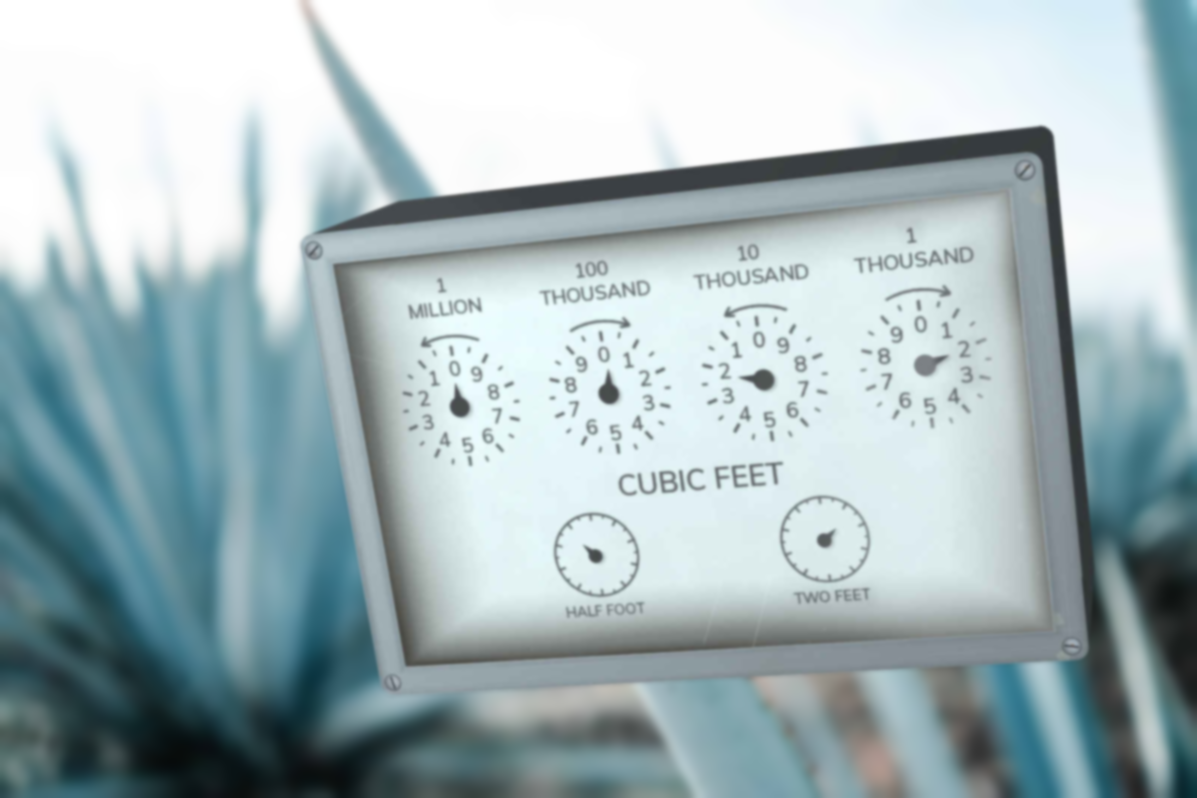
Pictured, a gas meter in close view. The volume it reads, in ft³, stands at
2200 ft³
